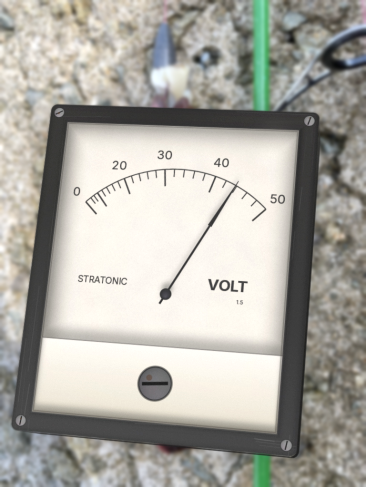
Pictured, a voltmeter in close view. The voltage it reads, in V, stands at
44 V
